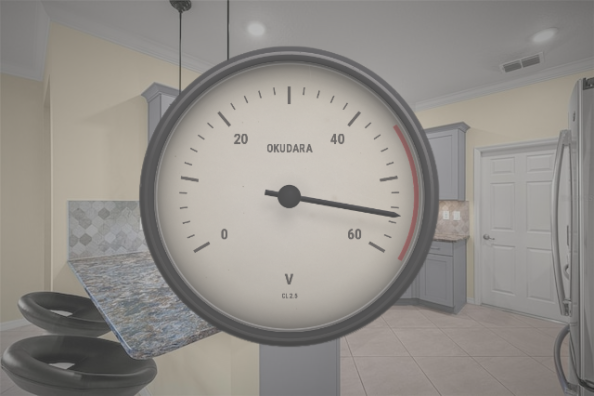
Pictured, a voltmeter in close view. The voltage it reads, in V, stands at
55 V
